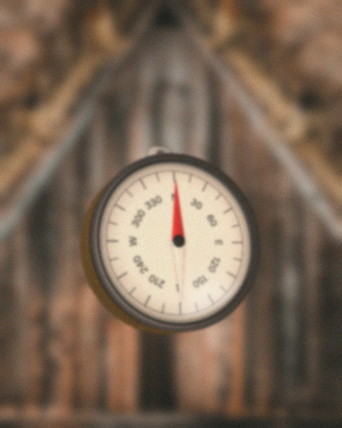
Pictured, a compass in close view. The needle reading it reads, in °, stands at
0 °
